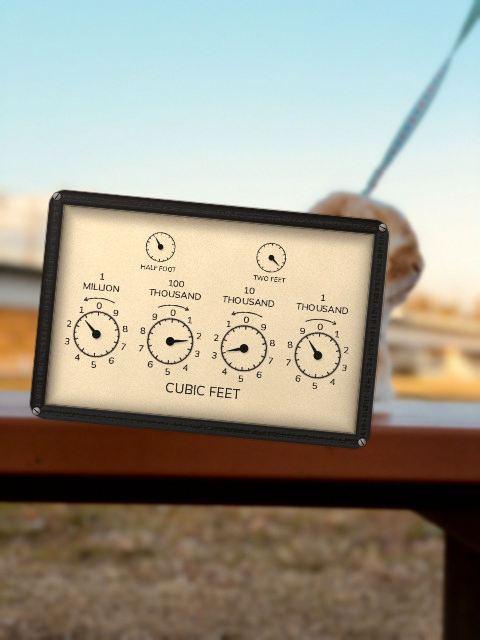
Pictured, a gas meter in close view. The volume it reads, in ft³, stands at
122900 ft³
